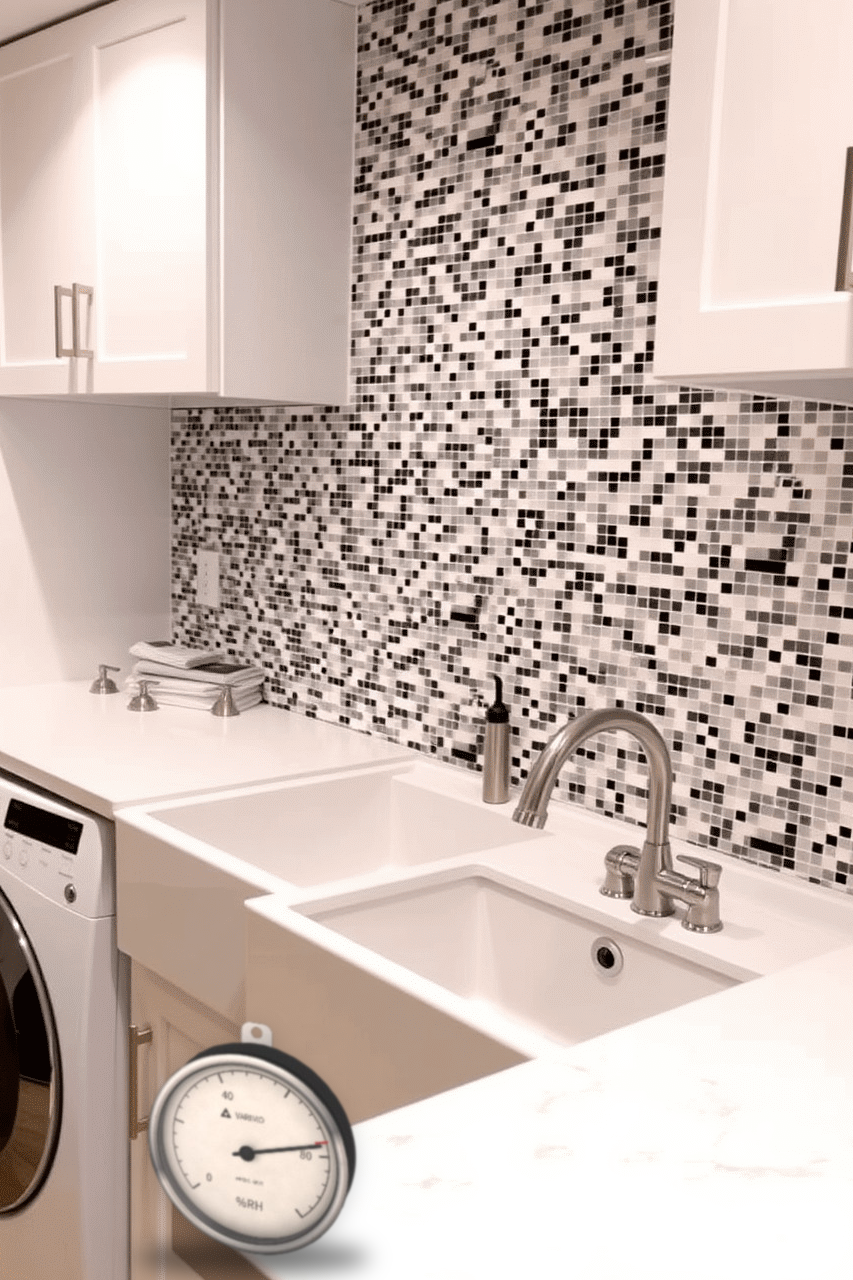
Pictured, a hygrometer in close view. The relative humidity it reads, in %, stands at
76 %
